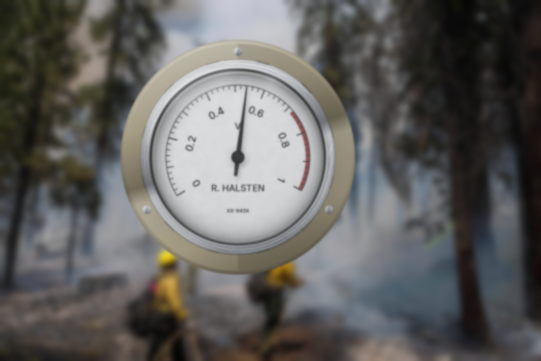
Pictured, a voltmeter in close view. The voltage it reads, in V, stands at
0.54 V
